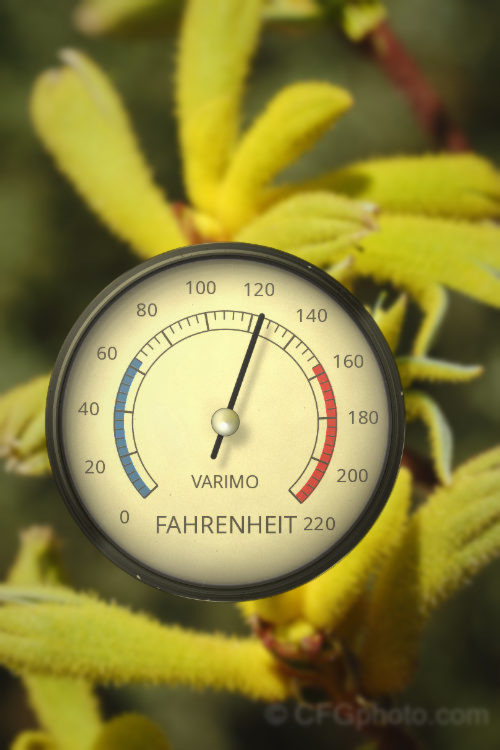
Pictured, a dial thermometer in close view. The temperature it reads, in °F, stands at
124 °F
